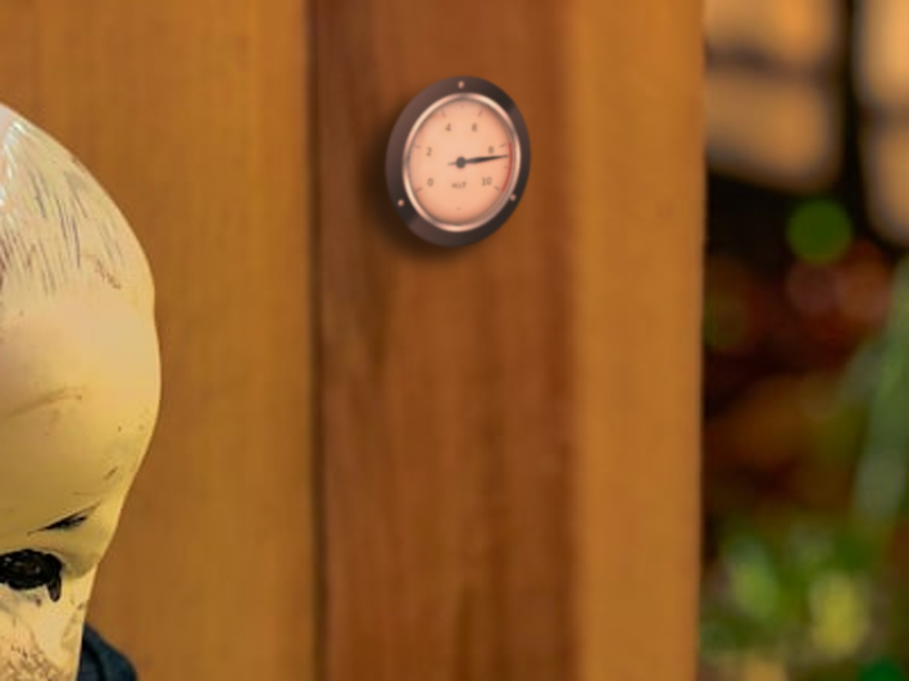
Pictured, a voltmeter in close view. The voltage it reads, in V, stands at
8.5 V
